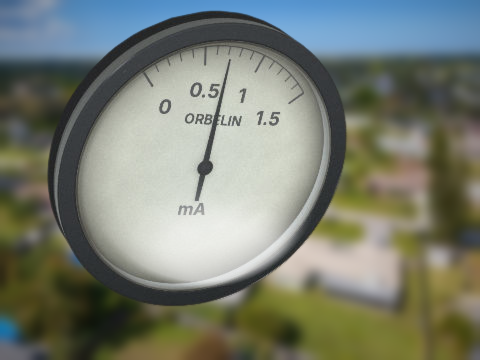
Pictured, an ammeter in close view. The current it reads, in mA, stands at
0.7 mA
